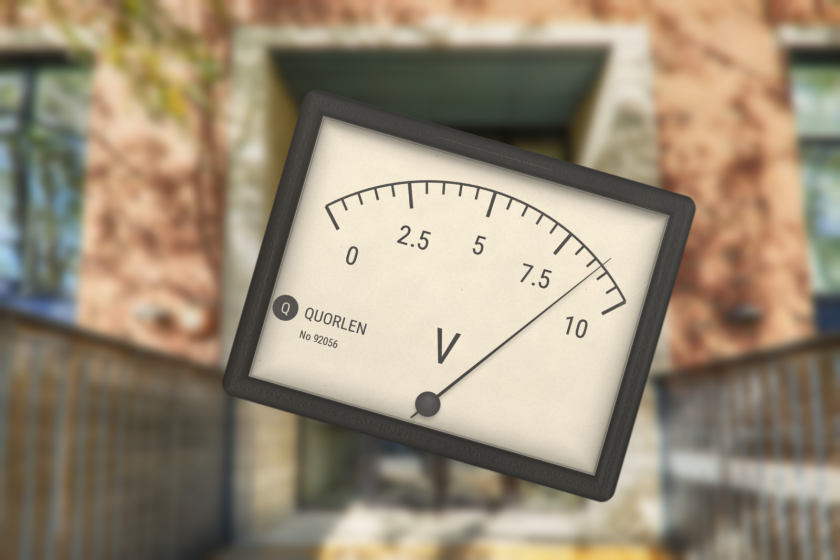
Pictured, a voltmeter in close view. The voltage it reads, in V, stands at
8.75 V
